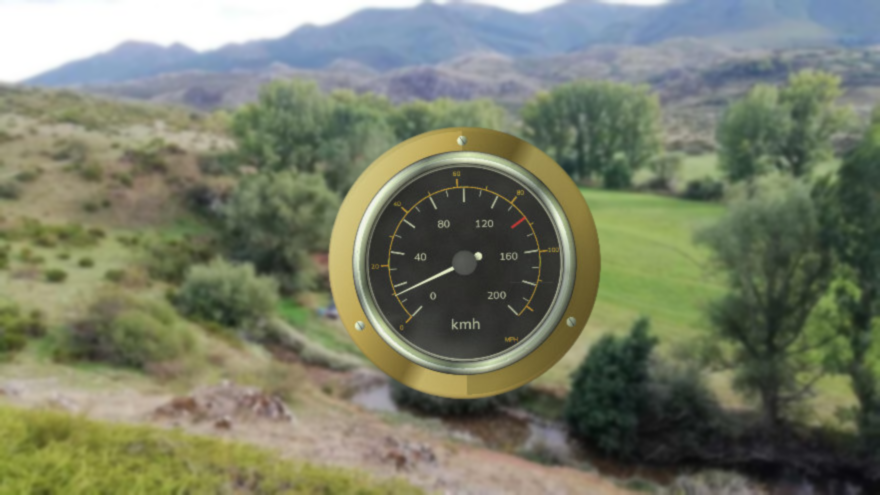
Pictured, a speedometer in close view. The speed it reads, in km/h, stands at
15 km/h
